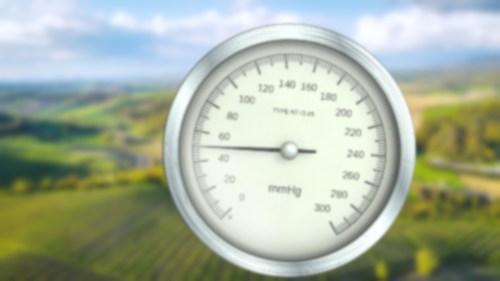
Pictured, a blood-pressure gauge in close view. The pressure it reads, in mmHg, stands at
50 mmHg
